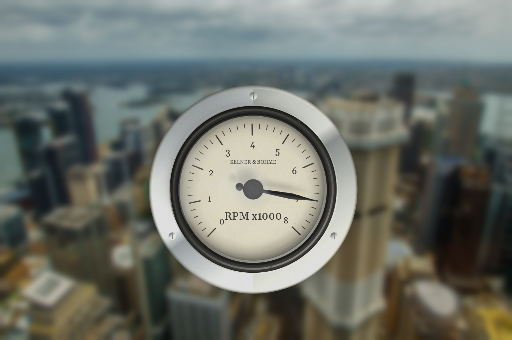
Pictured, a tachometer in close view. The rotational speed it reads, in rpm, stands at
7000 rpm
